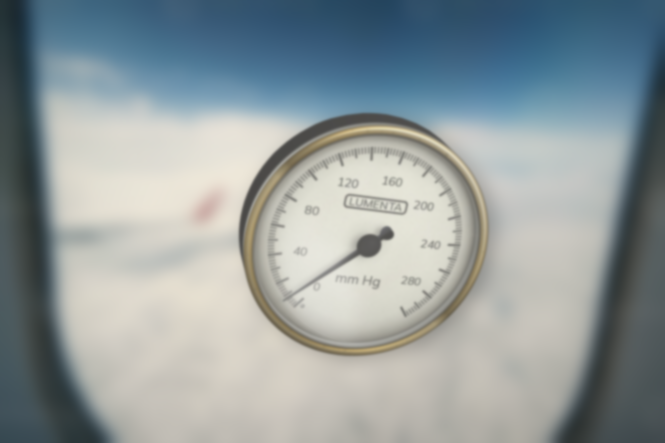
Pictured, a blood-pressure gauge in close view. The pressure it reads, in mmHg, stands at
10 mmHg
